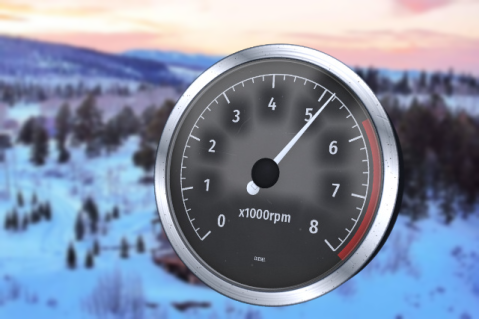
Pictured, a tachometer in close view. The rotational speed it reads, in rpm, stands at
5200 rpm
